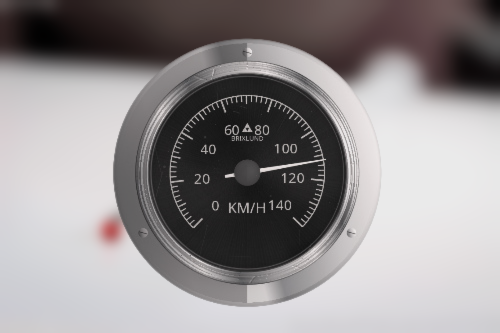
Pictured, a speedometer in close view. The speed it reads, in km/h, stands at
112 km/h
